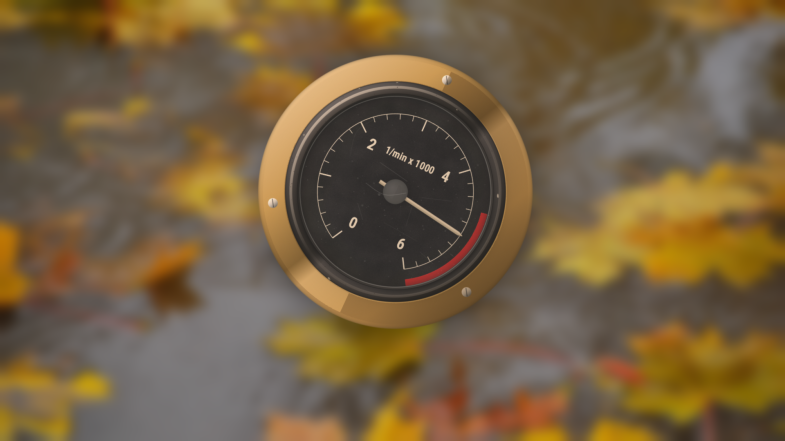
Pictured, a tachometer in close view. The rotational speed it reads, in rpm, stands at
5000 rpm
